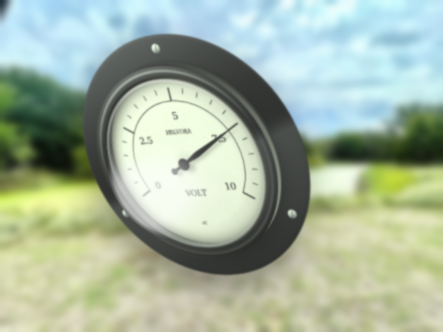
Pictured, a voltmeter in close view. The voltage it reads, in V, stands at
7.5 V
